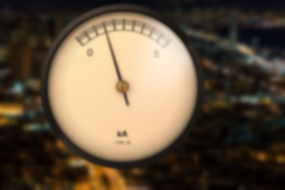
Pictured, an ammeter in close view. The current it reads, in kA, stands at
1.5 kA
